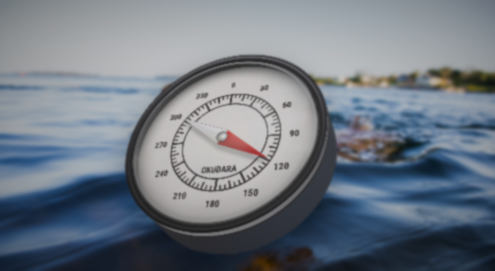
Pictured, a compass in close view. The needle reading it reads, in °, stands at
120 °
